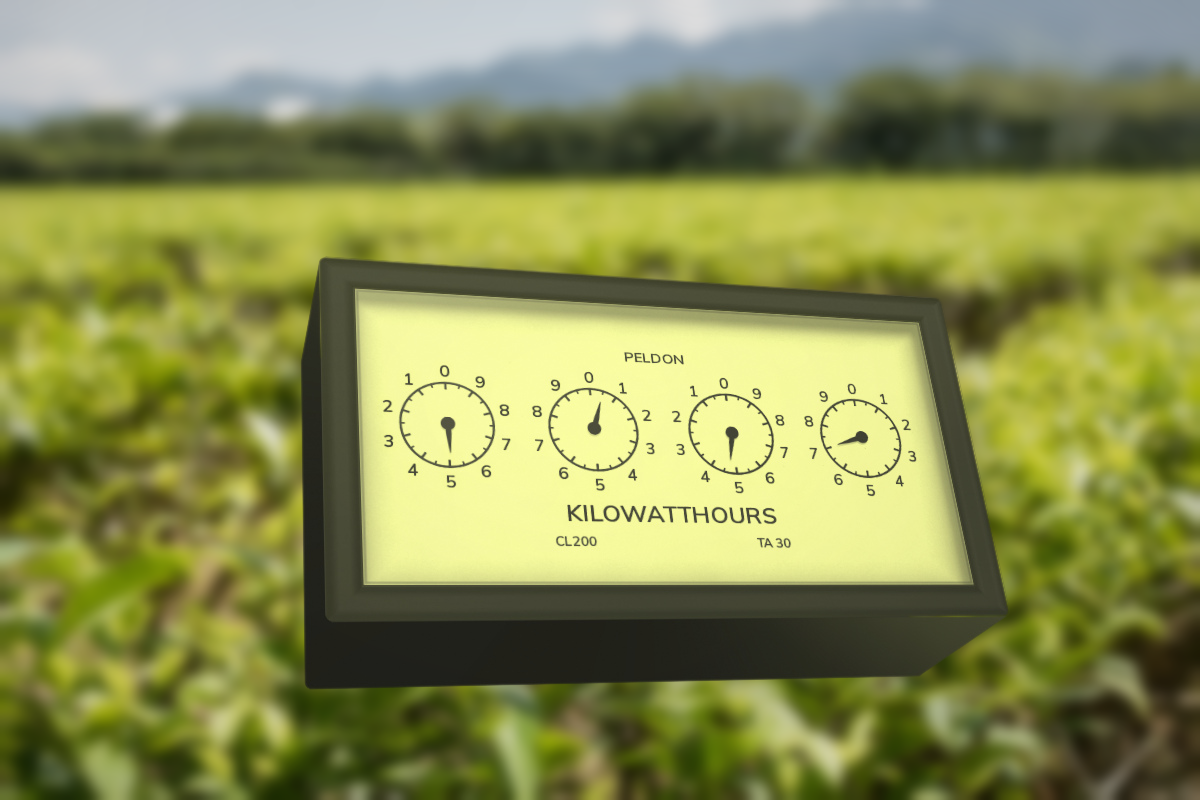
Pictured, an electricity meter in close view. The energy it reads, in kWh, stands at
5047 kWh
